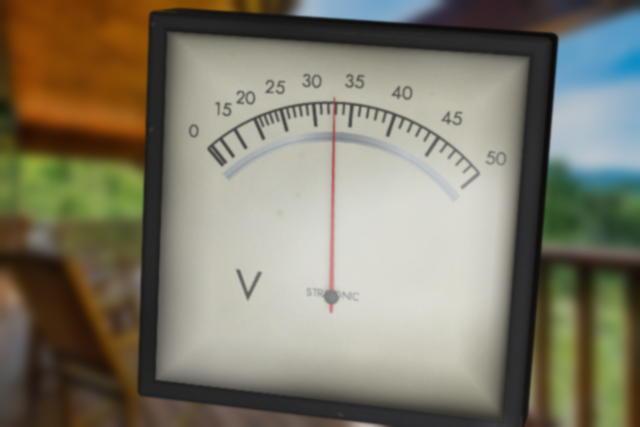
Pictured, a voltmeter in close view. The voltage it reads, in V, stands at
33 V
